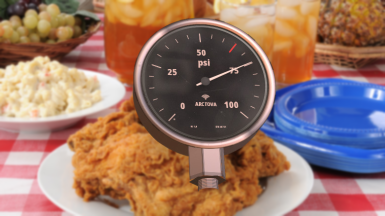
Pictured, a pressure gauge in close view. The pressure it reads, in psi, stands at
75 psi
